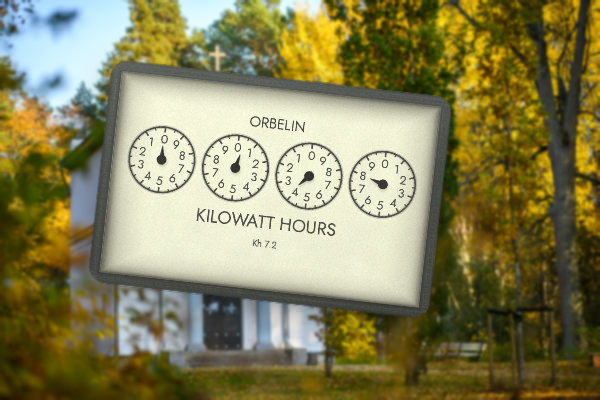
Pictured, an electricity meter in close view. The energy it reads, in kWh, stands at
38 kWh
